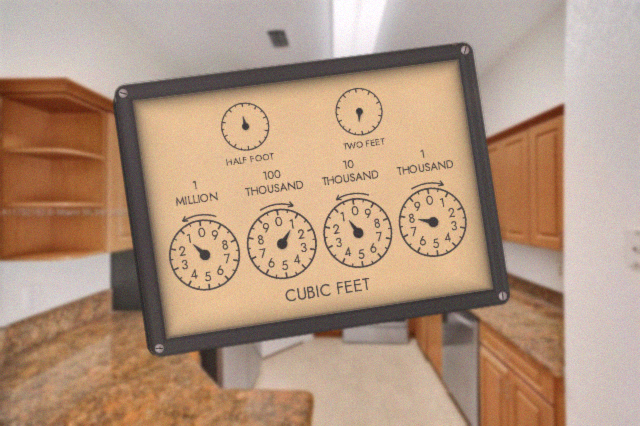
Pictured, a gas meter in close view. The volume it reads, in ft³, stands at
110800 ft³
